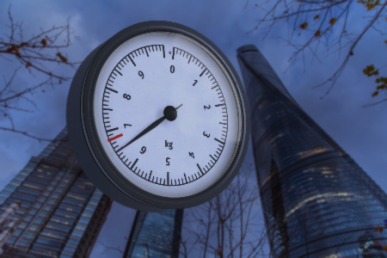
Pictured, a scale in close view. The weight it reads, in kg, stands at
6.5 kg
